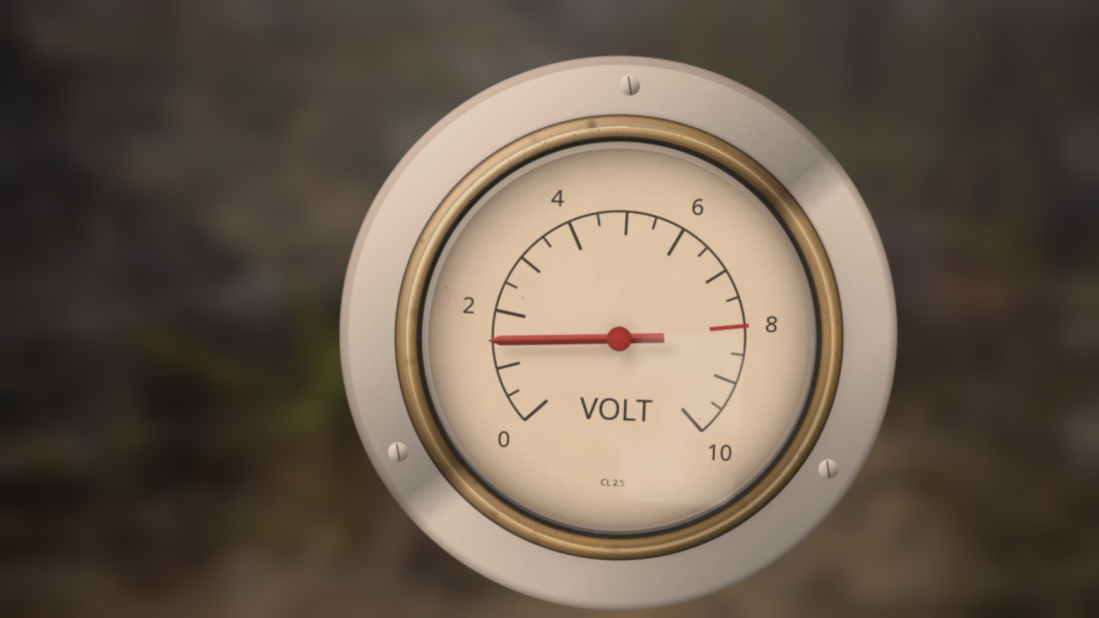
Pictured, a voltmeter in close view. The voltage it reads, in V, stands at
1.5 V
